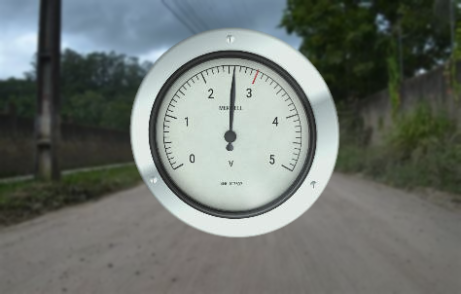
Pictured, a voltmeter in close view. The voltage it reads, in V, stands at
2.6 V
